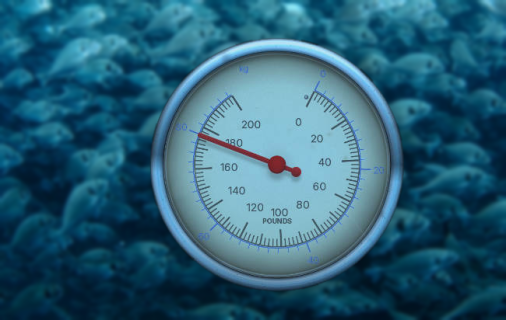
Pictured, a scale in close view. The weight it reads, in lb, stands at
176 lb
